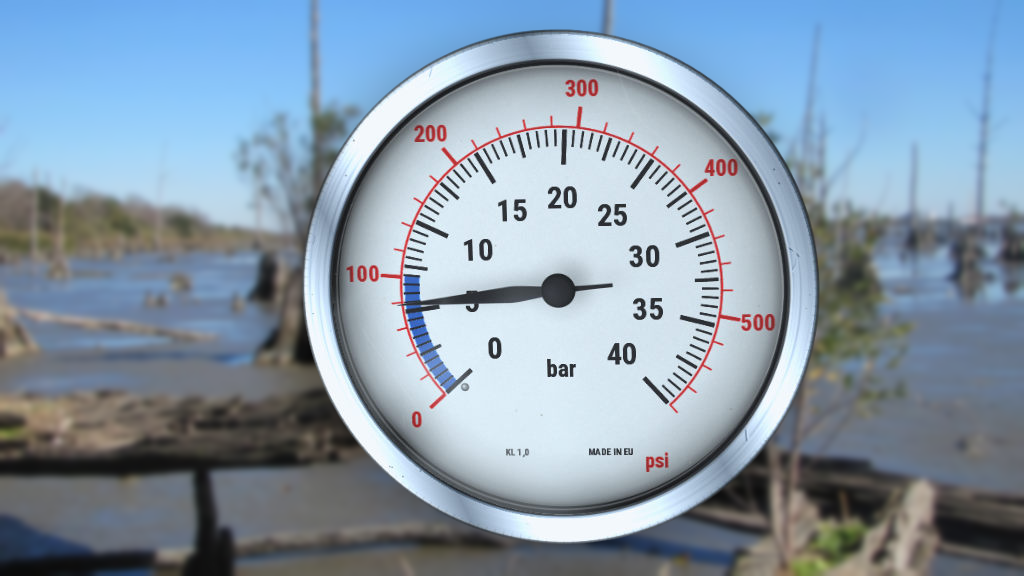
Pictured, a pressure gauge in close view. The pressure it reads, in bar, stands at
5.5 bar
